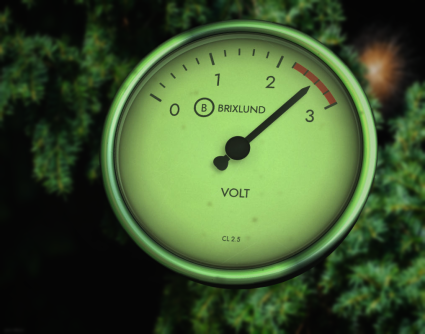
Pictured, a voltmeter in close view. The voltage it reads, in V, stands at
2.6 V
